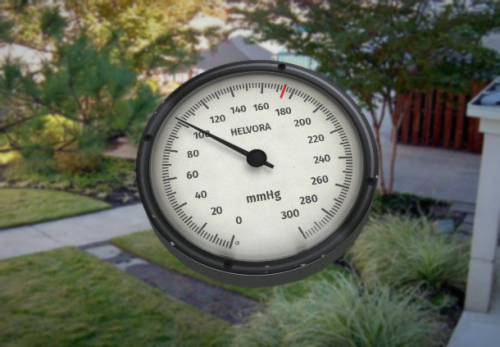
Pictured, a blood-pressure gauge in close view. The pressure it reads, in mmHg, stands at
100 mmHg
